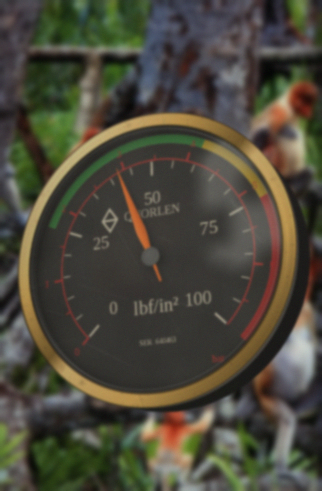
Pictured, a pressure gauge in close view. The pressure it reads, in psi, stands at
42.5 psi
